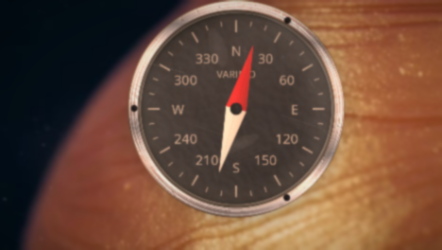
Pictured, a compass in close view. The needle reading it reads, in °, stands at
15 °
